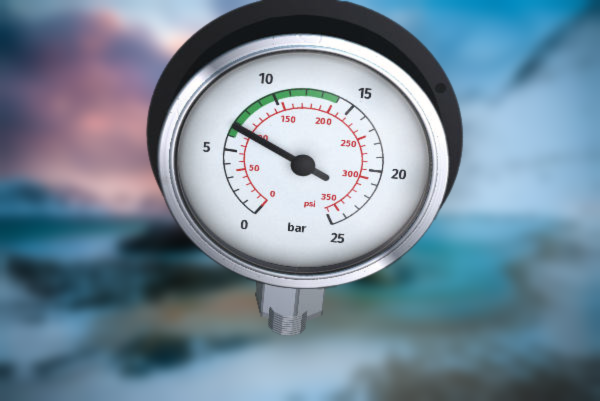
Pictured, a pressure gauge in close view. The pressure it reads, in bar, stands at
7 bar
